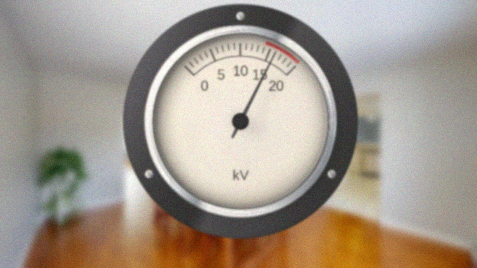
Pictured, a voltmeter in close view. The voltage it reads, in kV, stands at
16 kV
